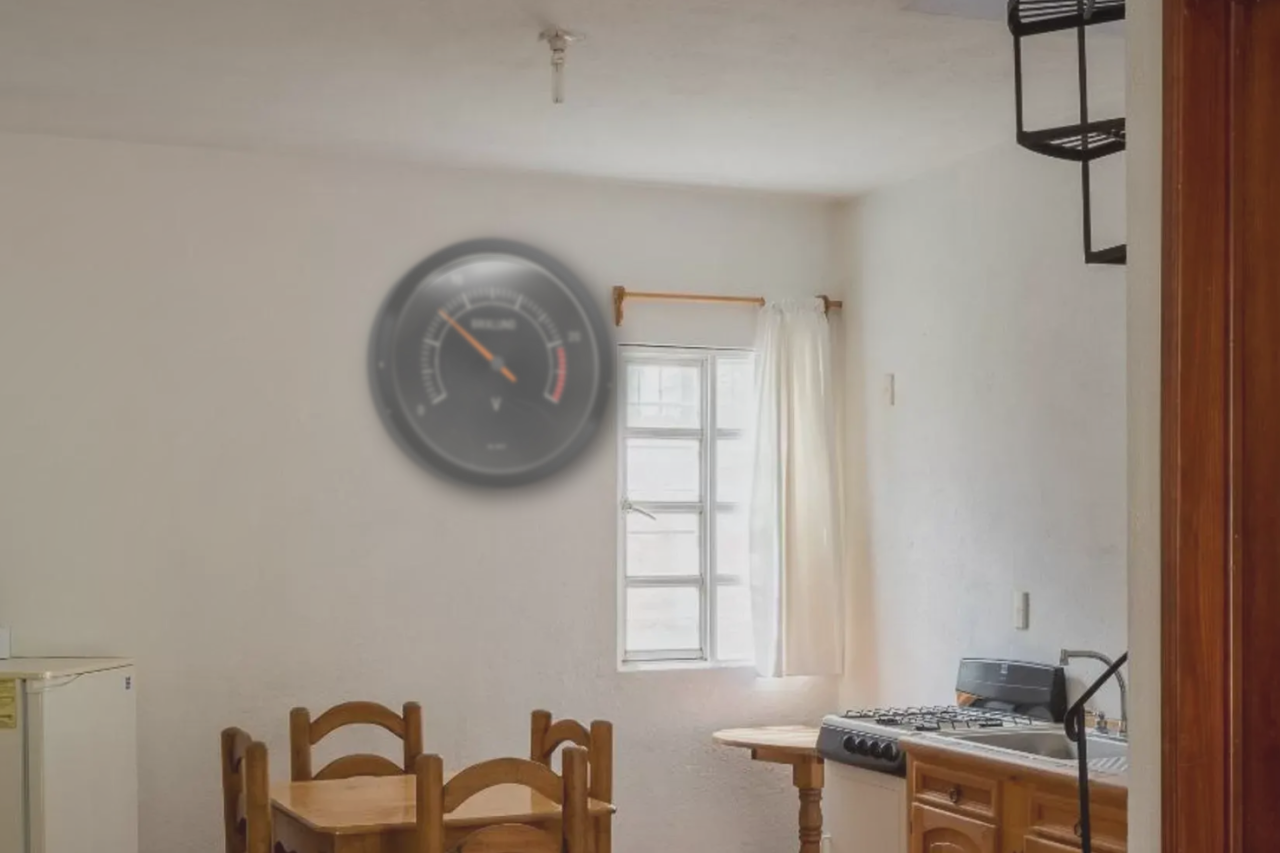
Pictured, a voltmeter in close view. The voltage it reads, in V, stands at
7.5 V
